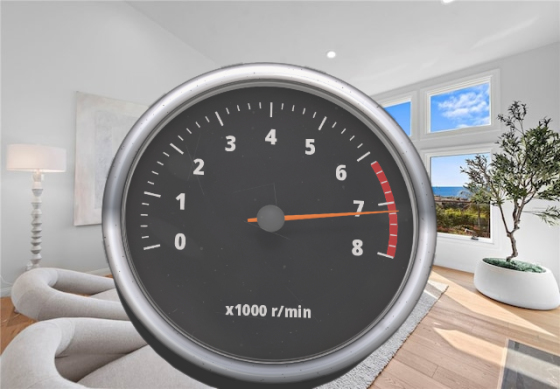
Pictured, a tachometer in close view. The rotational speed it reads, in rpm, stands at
7200 rpm
